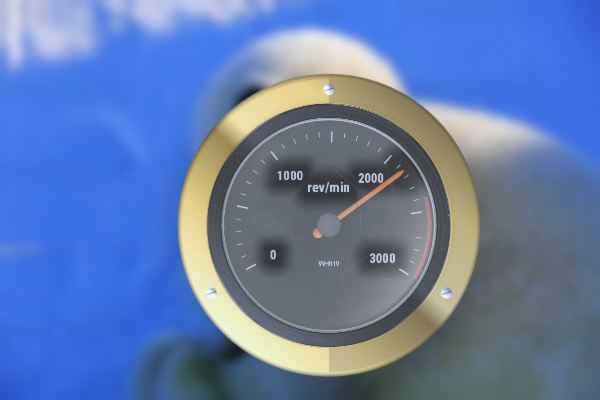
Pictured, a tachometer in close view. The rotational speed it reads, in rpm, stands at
2150 rpm
